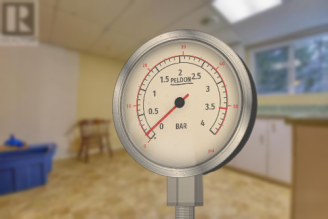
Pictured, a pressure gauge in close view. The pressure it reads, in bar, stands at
0.1 bar
